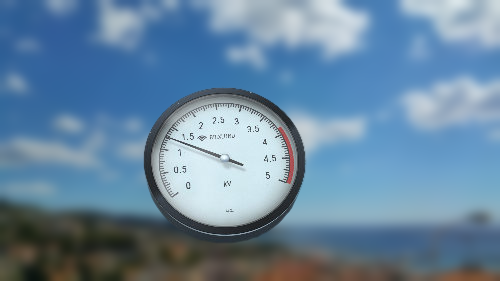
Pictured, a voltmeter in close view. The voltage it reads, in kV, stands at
1.25 kV
